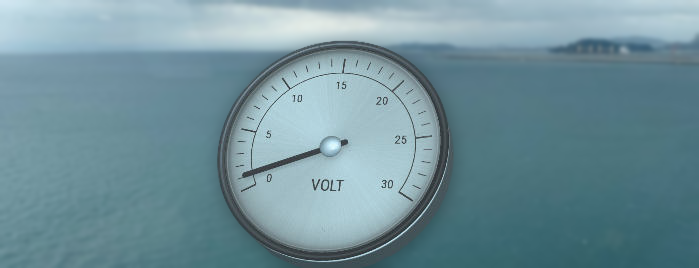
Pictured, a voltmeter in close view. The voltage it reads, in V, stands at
1 V
